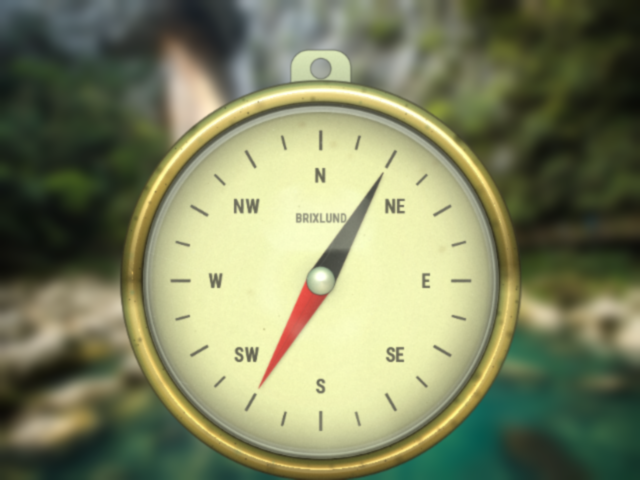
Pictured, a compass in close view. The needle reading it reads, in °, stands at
210 °
